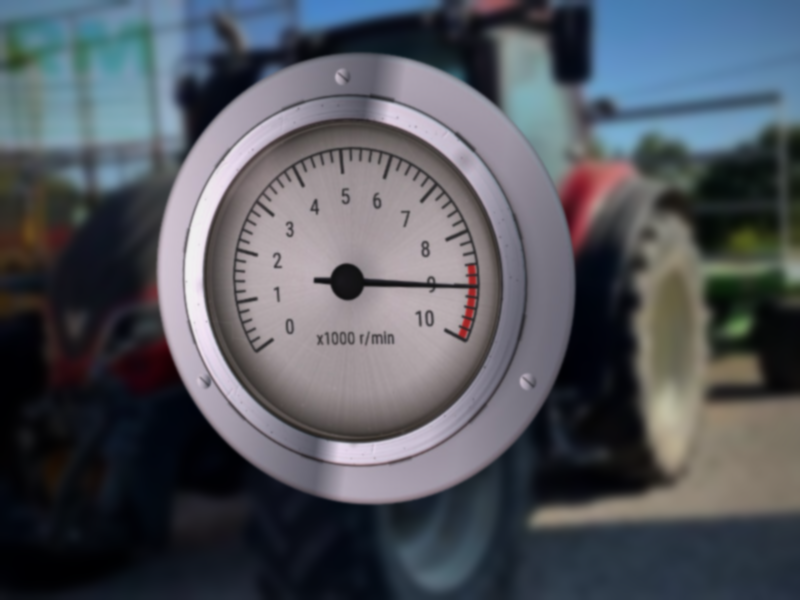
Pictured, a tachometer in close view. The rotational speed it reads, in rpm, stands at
9000 rpm
